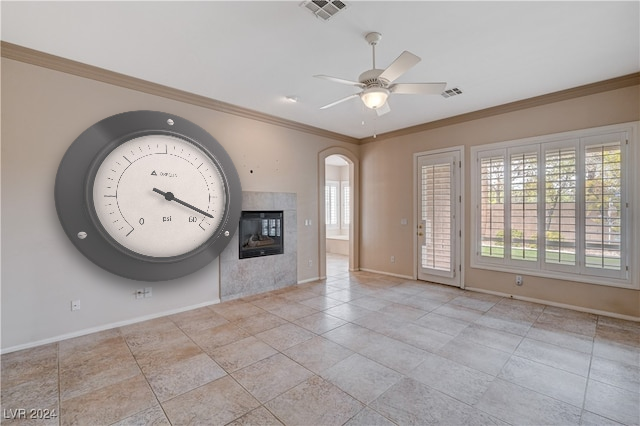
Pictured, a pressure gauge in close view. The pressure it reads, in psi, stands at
56 psi
